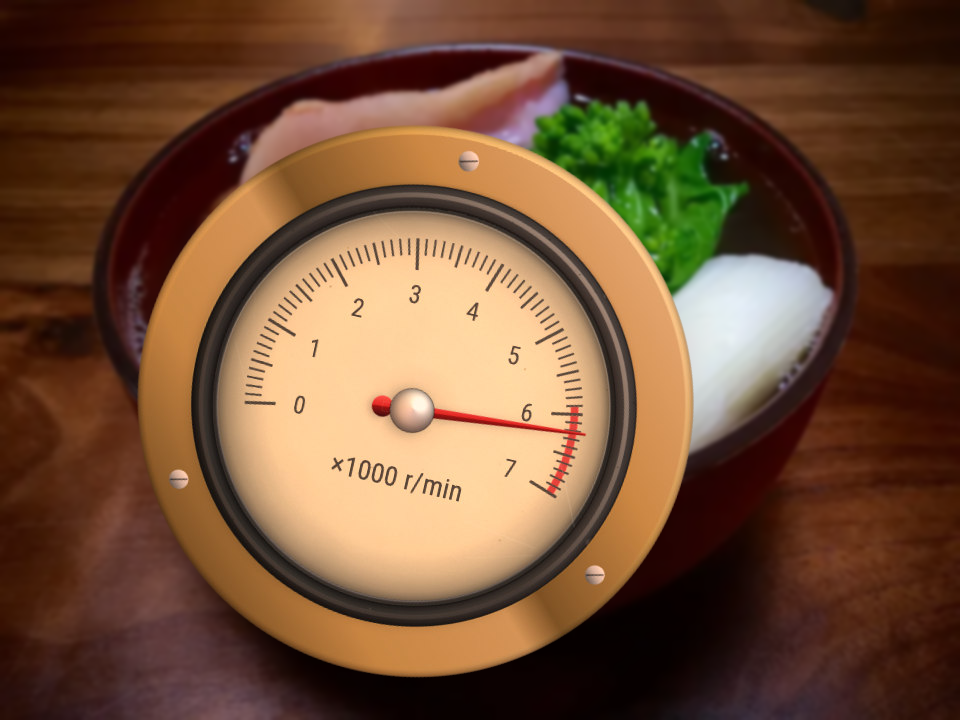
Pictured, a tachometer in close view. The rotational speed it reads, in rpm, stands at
6200 rpm
